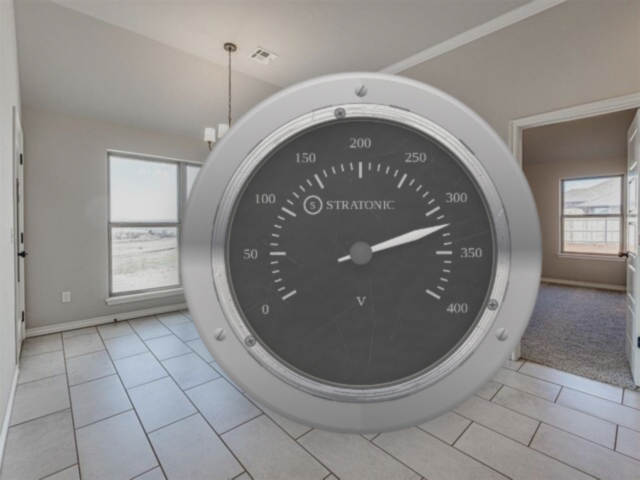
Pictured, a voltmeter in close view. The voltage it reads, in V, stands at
320 V
